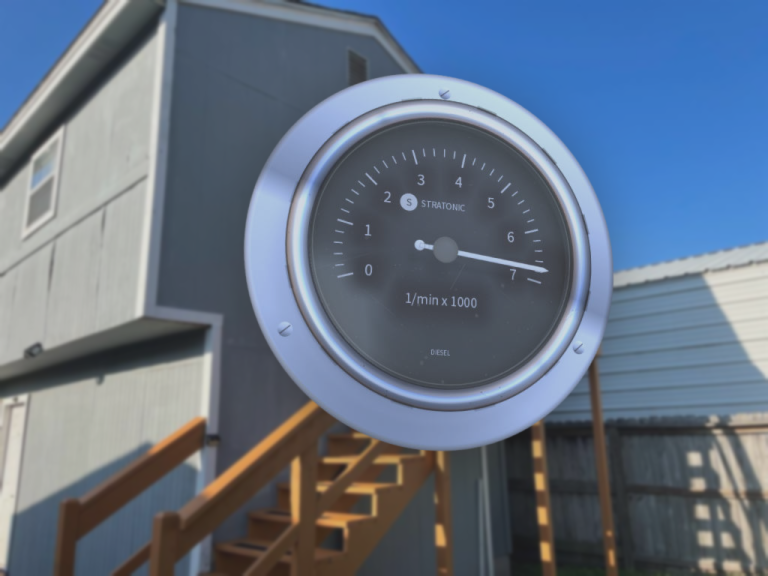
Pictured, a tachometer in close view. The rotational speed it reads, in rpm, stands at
6800 rpm
